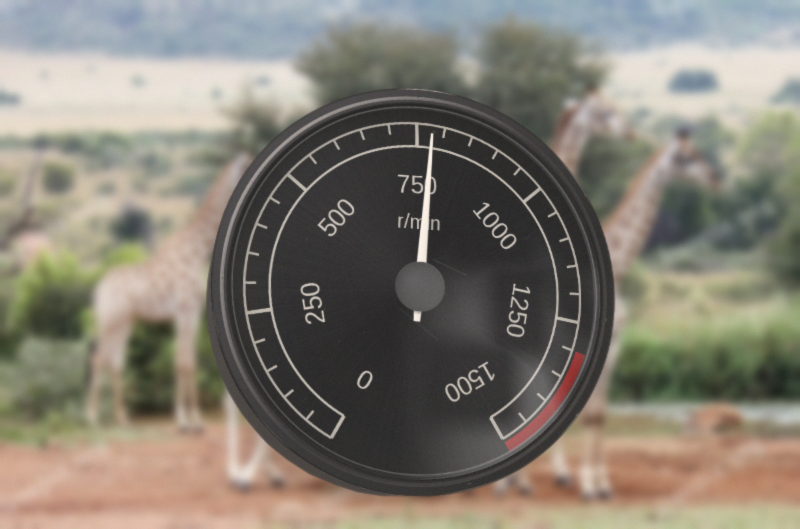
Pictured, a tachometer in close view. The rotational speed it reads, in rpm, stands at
775 rpm
